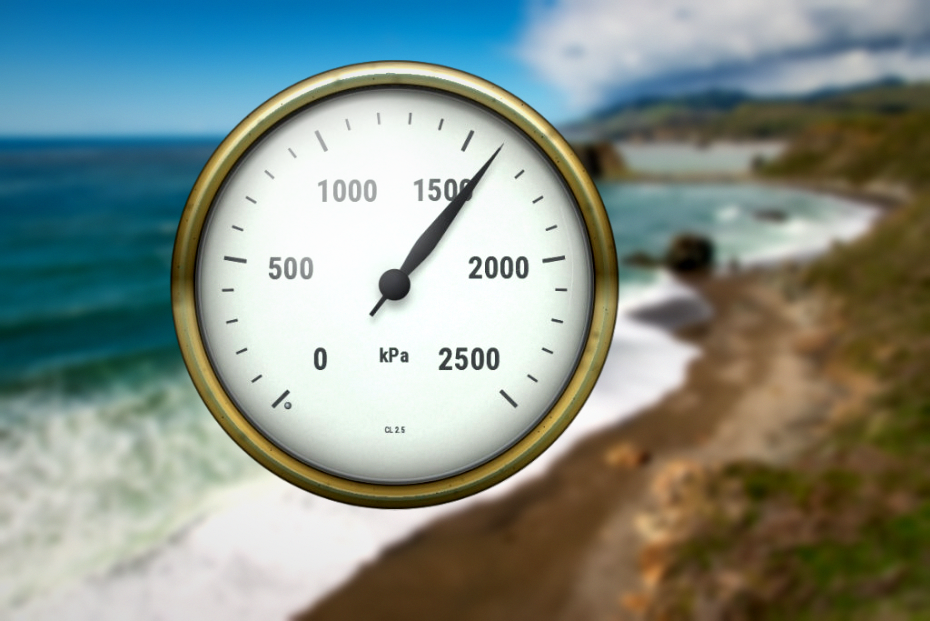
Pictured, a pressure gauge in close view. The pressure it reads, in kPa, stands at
1600 kPa
